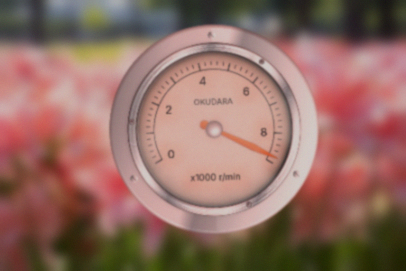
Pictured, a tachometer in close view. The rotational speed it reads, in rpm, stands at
8800 rpm
